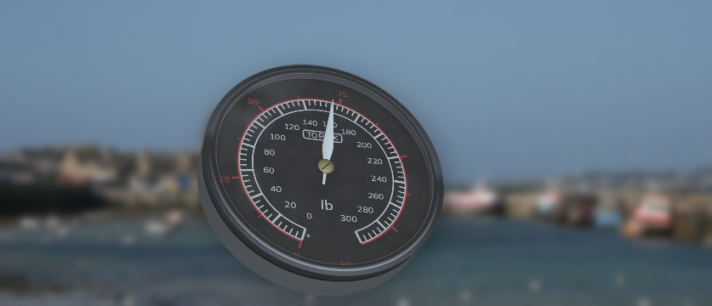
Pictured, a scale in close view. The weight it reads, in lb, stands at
160 lb
